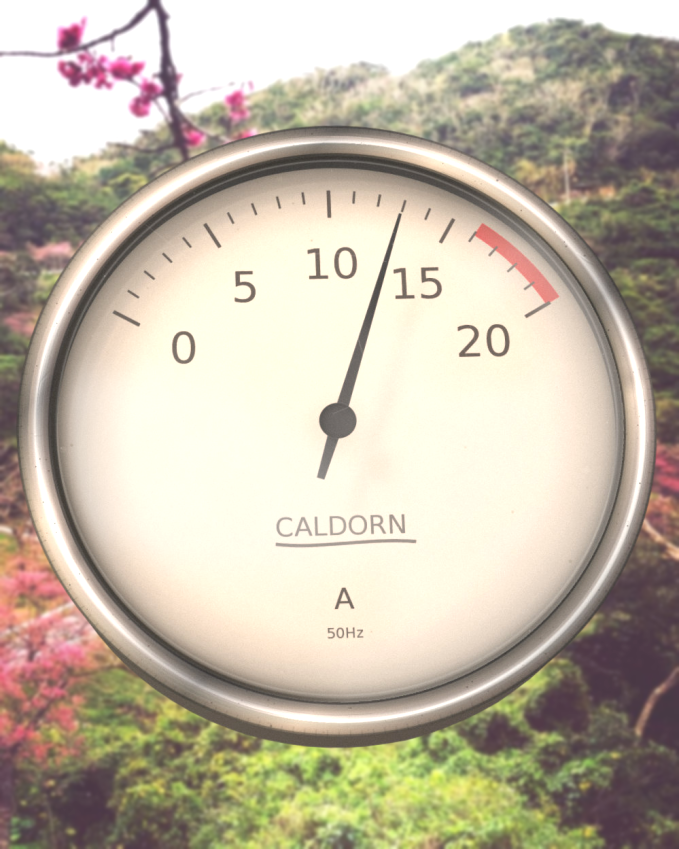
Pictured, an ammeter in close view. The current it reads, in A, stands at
13 A
